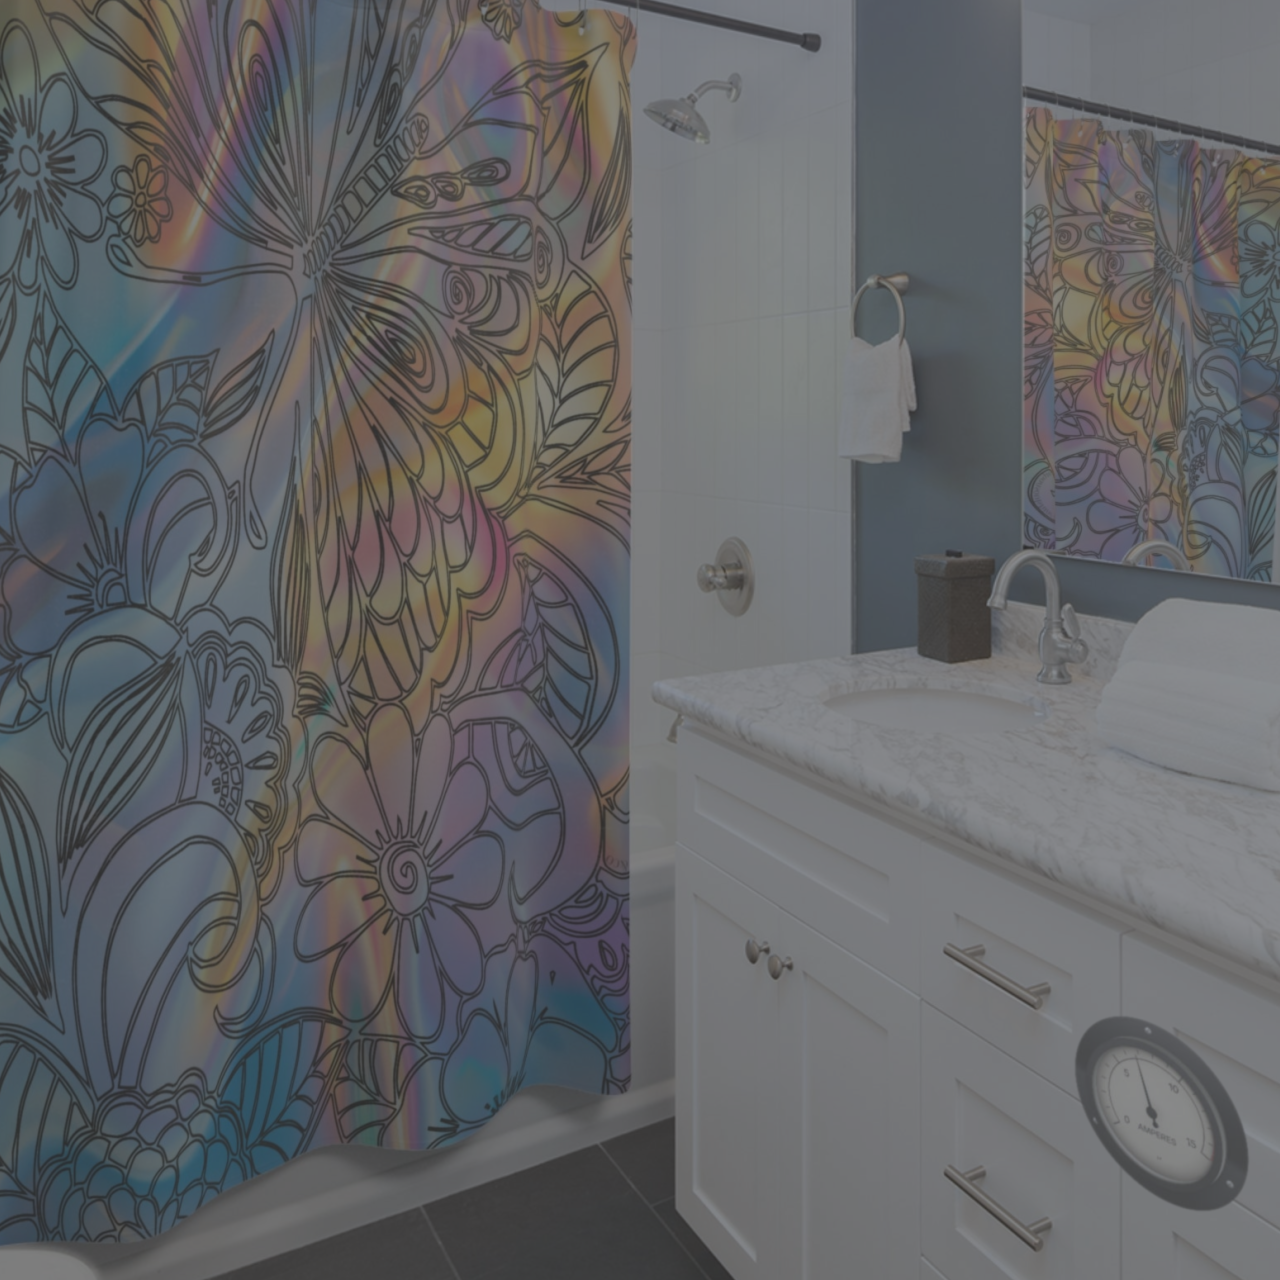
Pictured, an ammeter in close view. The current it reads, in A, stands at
7 A
